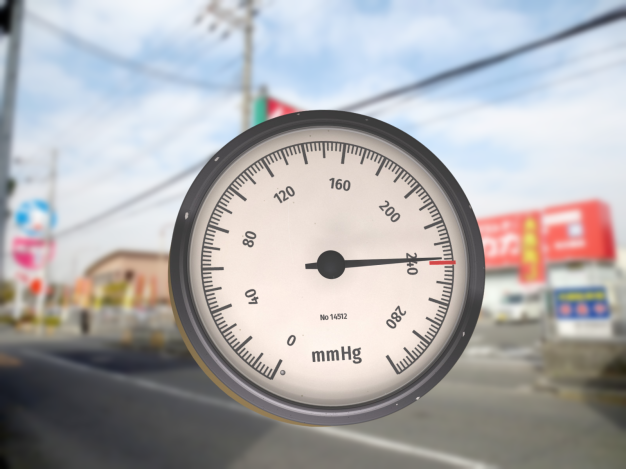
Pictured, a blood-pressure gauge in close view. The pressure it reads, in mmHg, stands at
238 mmHg
